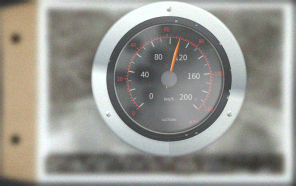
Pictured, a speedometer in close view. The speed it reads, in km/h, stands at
110 km/h
